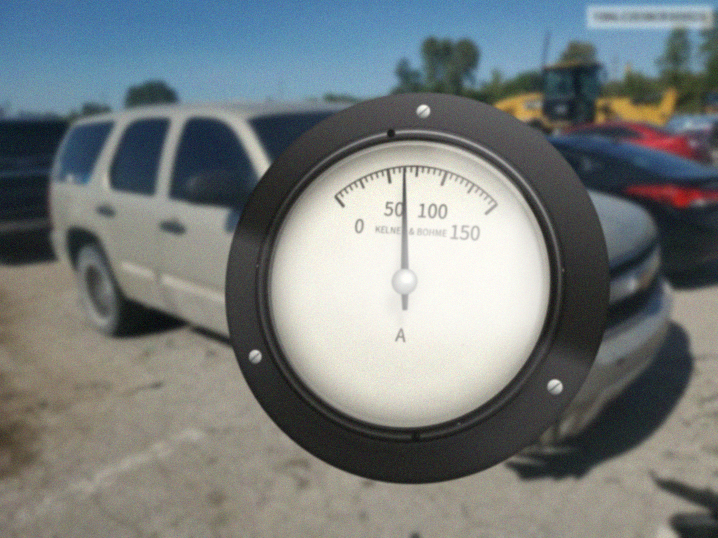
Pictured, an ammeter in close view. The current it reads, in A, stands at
65 A
